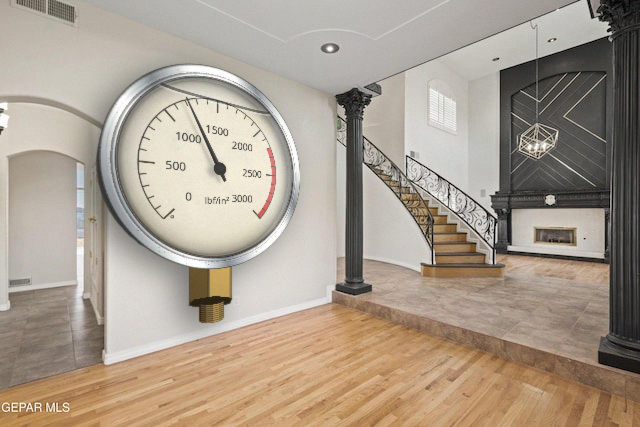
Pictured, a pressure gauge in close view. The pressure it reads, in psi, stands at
1200 psi
